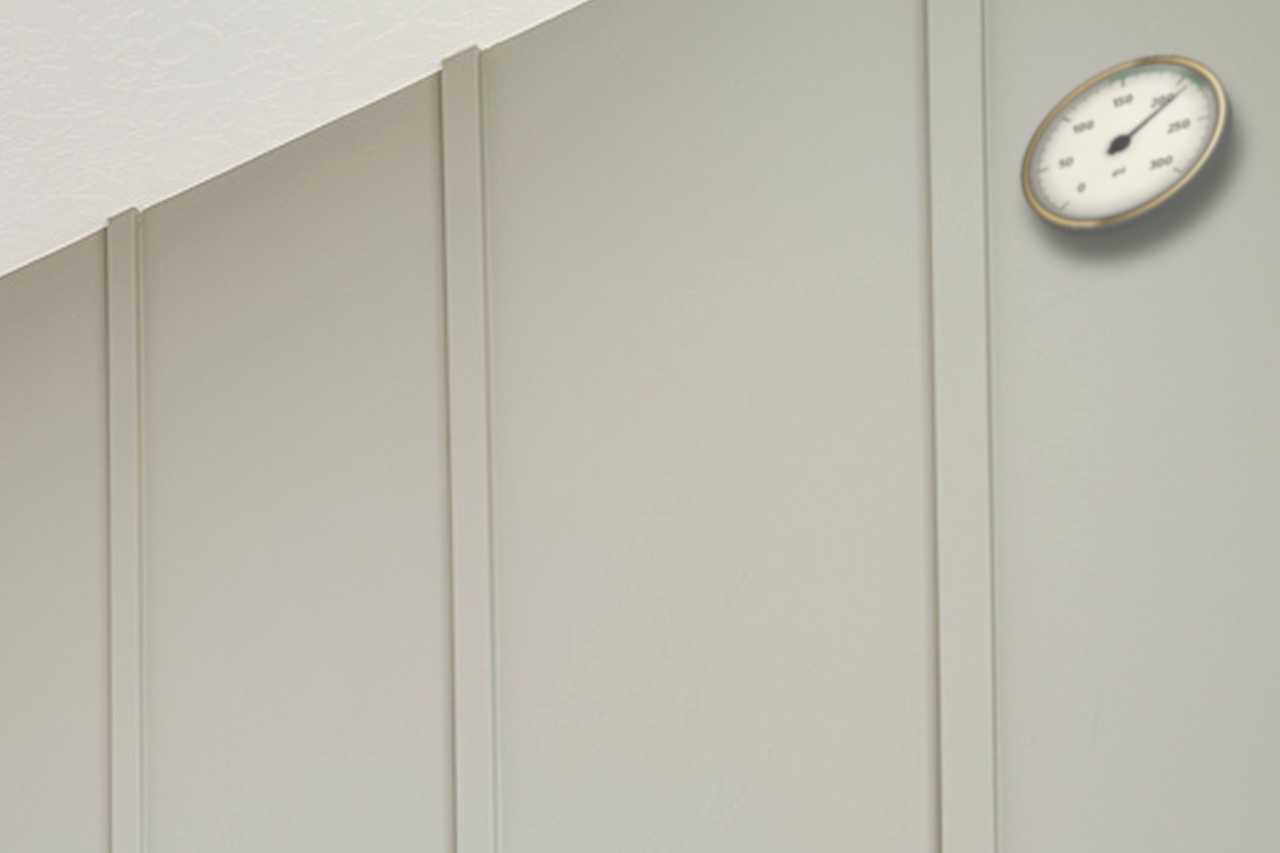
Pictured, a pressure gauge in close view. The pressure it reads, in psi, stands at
210 psi
